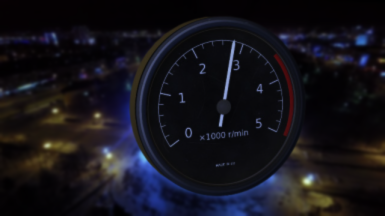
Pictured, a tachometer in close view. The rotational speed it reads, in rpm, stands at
2800 rpm
